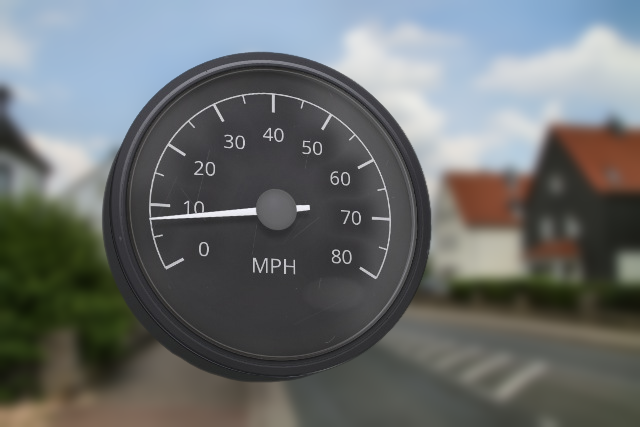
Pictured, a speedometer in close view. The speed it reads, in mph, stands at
7.5 mph
